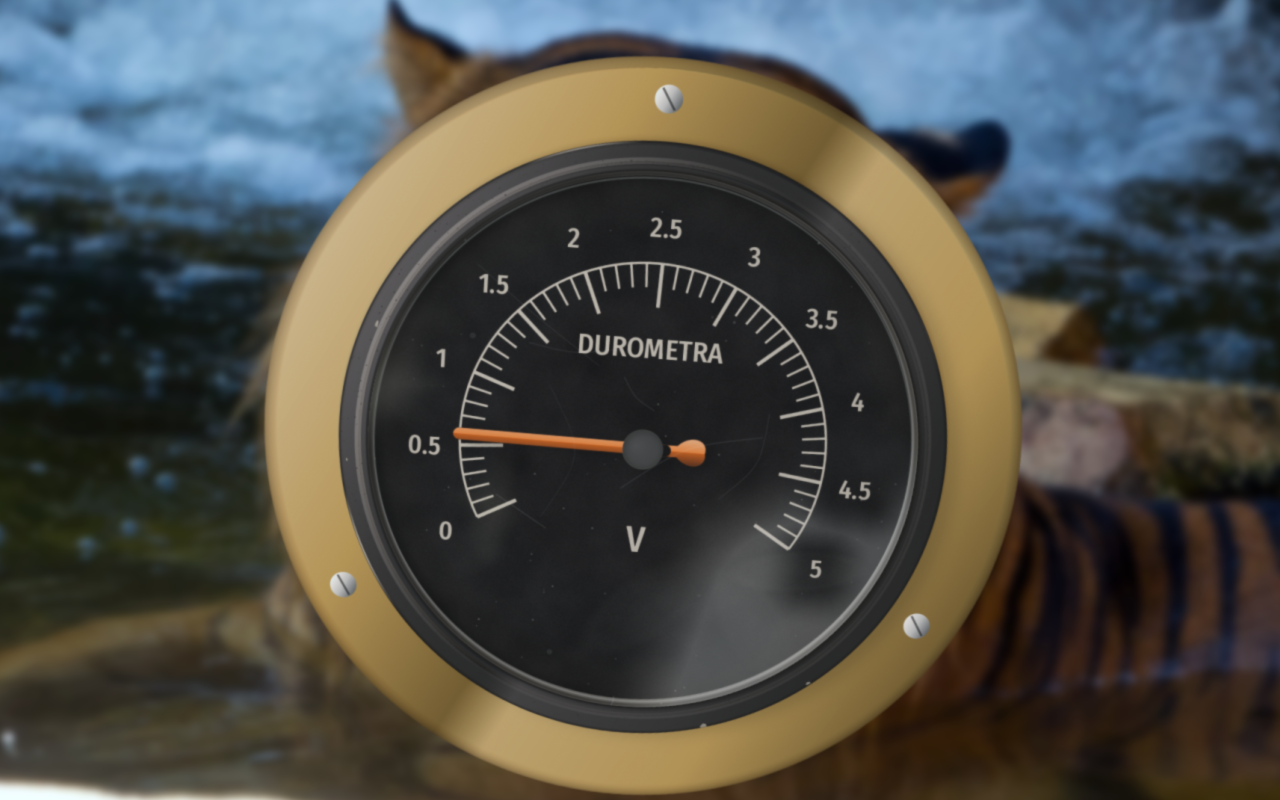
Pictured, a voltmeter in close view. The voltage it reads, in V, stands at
0.6 V
